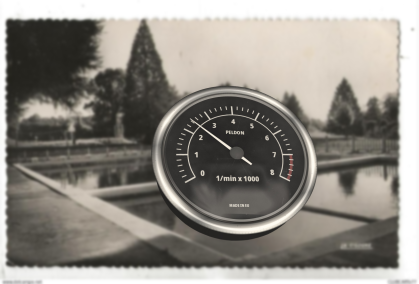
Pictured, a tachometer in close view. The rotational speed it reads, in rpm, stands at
2400 rpm
